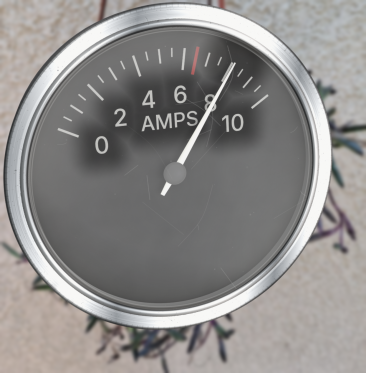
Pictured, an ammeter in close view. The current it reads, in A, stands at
8 A
